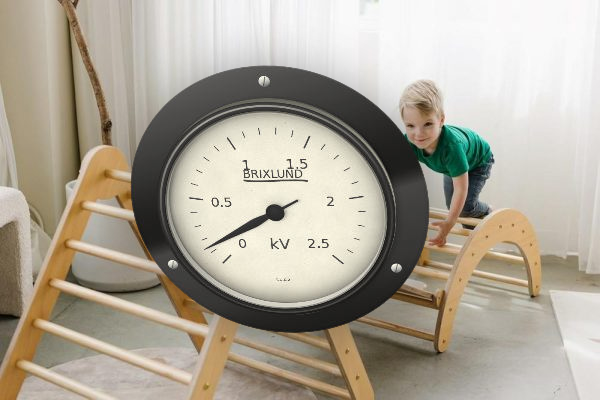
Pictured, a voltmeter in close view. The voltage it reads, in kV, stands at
0.15 kV
